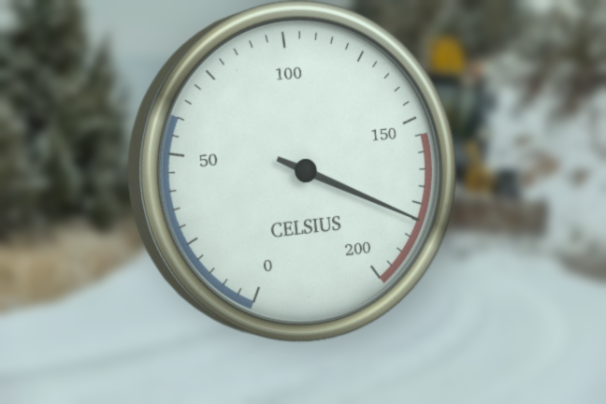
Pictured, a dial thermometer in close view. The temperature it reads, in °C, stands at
180 °C
